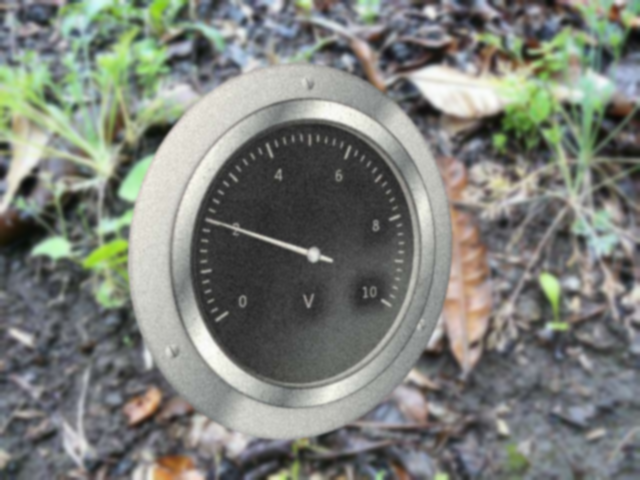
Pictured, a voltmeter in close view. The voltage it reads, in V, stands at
2 V
